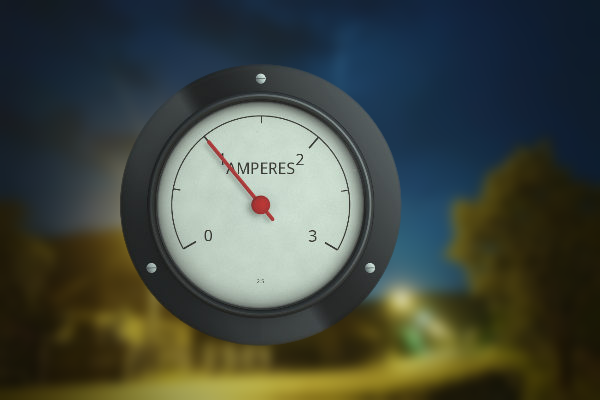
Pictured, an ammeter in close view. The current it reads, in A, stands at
1 A
